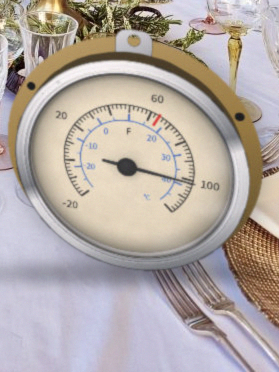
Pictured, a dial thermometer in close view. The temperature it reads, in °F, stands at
100 °F
